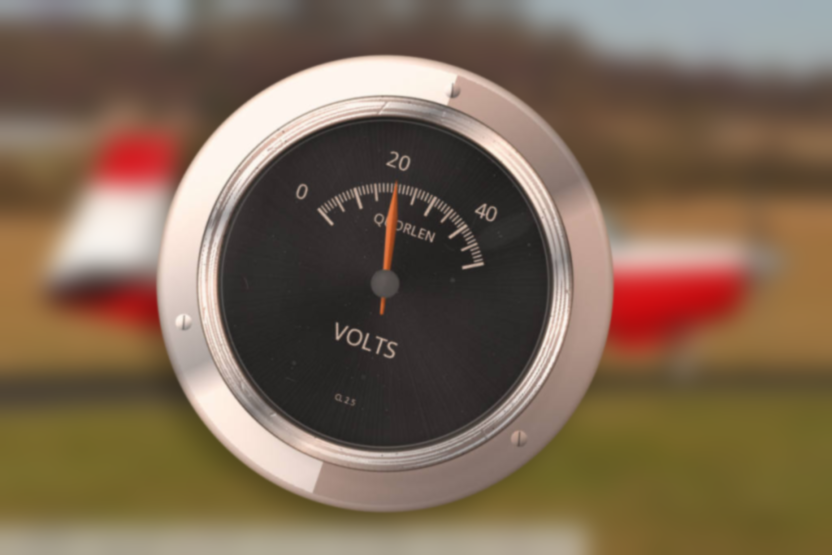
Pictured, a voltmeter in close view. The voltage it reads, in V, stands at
20 V
